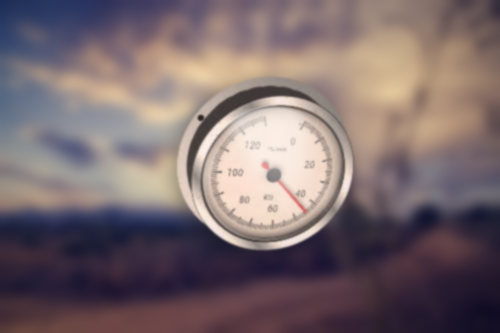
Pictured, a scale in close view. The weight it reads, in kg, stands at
45 kg
